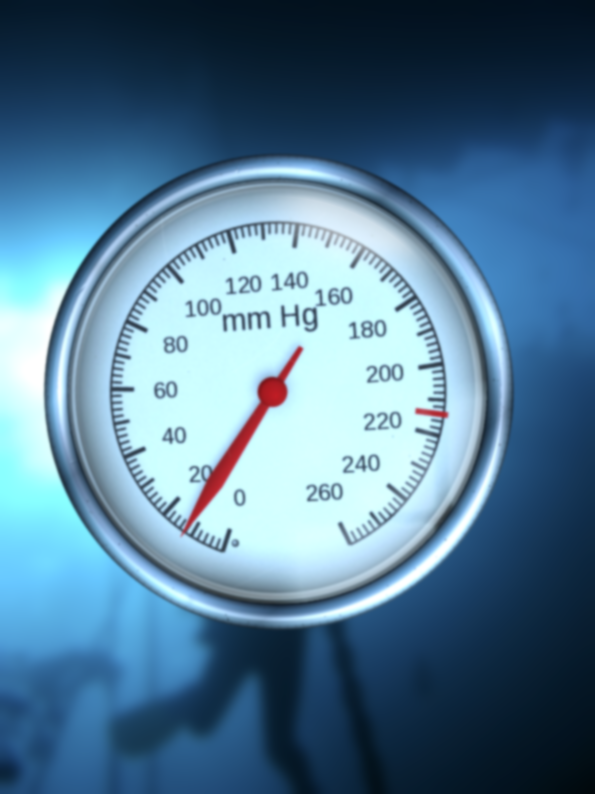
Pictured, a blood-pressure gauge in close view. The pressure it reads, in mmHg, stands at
12 mmHg
